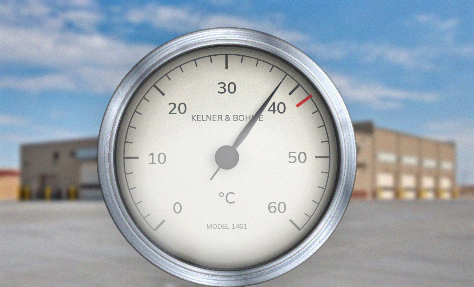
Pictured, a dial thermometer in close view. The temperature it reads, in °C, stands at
38 °C
